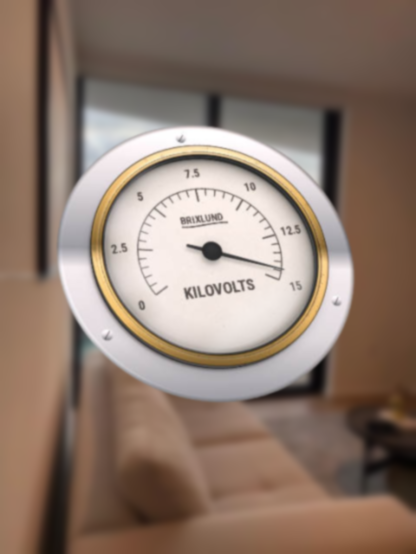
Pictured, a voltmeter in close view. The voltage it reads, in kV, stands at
14.5 kV
